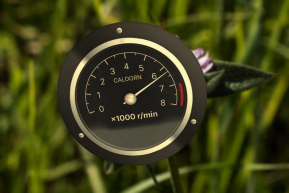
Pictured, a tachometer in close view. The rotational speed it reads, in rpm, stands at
6250 rpm
